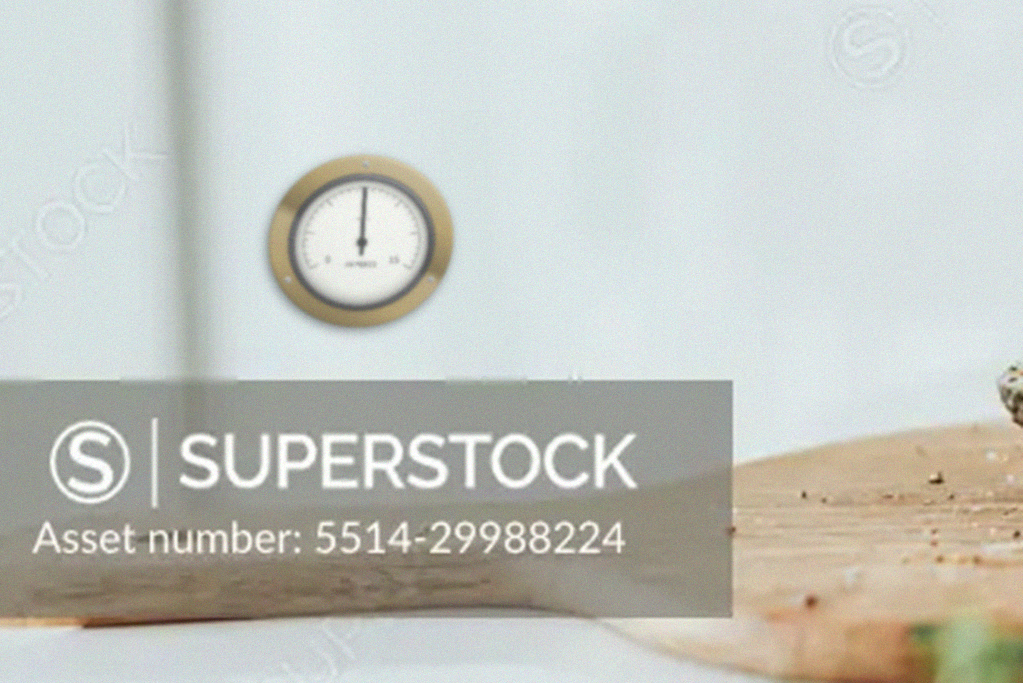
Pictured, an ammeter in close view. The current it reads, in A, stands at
7.5 A
